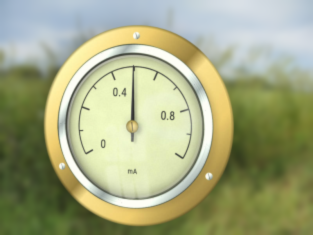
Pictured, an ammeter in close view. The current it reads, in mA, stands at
0.5 mA
